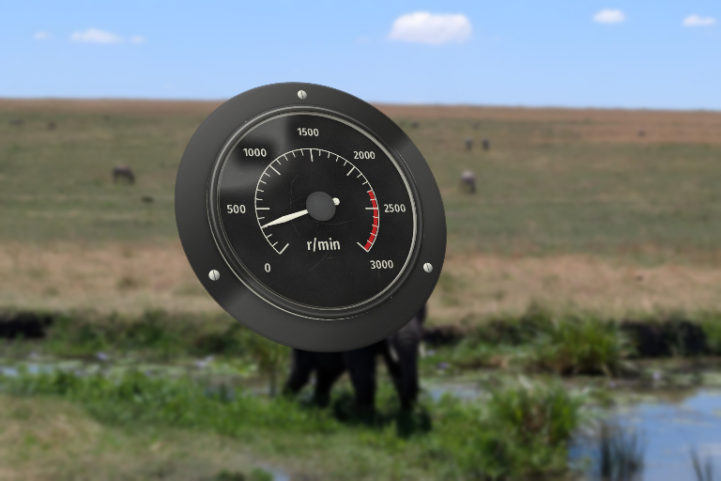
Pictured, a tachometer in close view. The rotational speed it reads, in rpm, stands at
300 rpm
